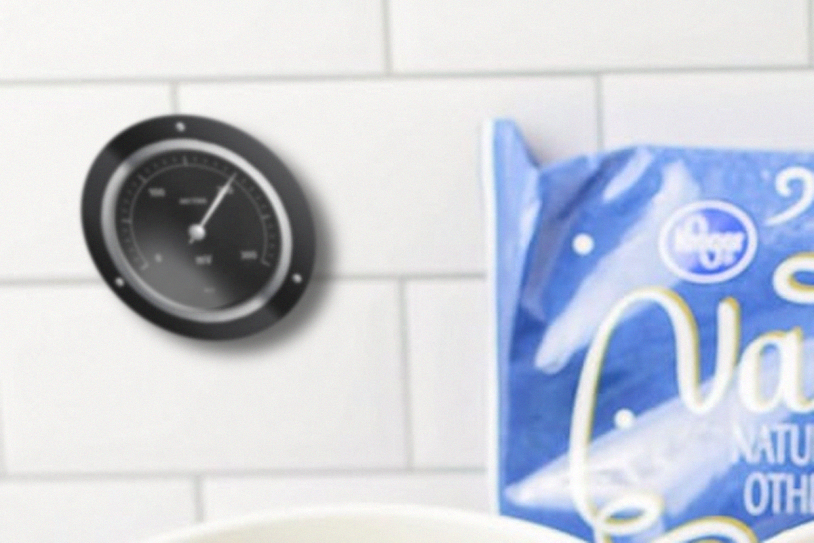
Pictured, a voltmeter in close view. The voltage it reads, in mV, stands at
200 mV
